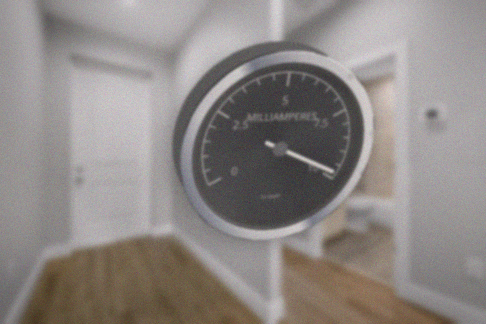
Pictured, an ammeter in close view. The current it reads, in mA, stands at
9.75 mA
